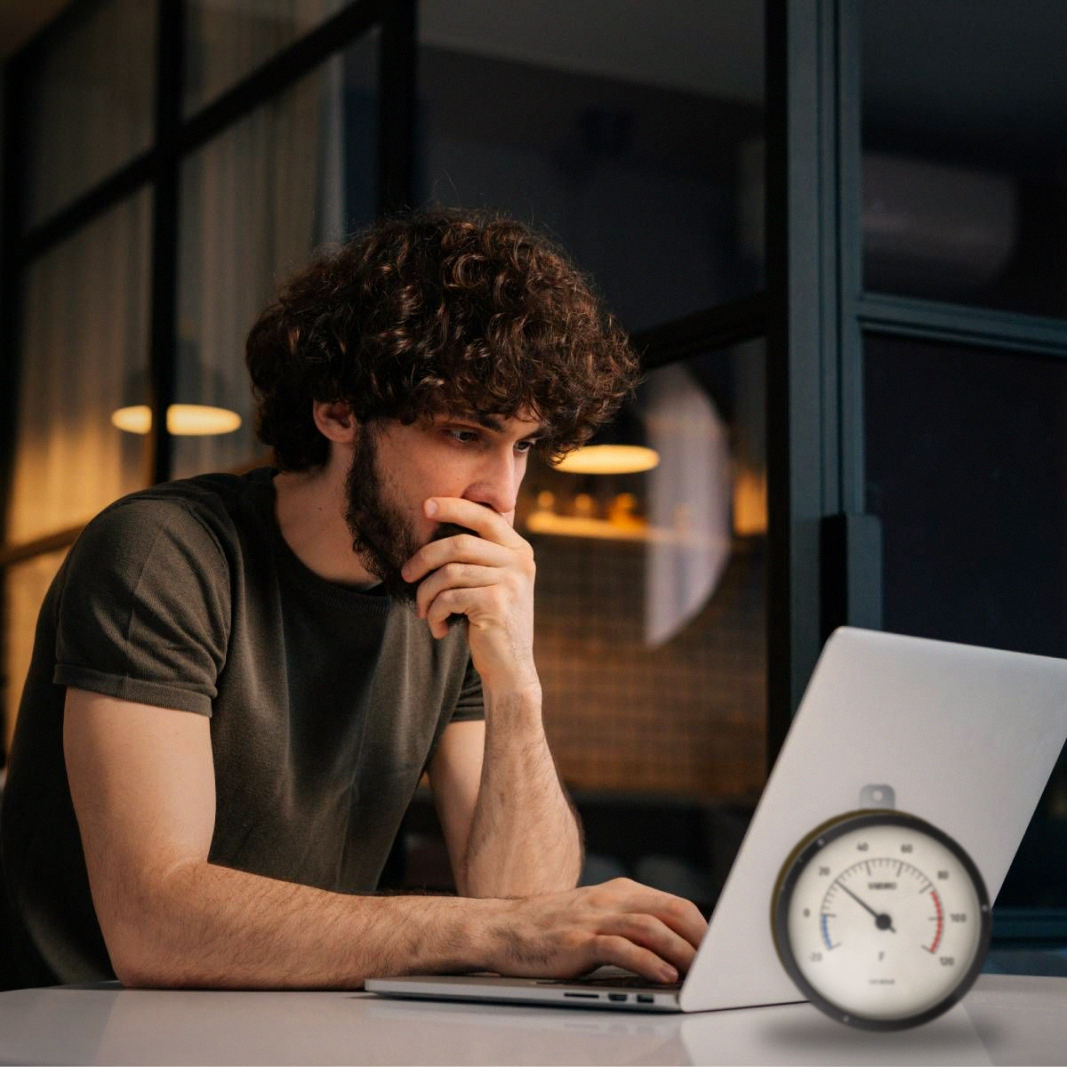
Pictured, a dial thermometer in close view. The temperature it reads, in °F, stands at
20 °F
